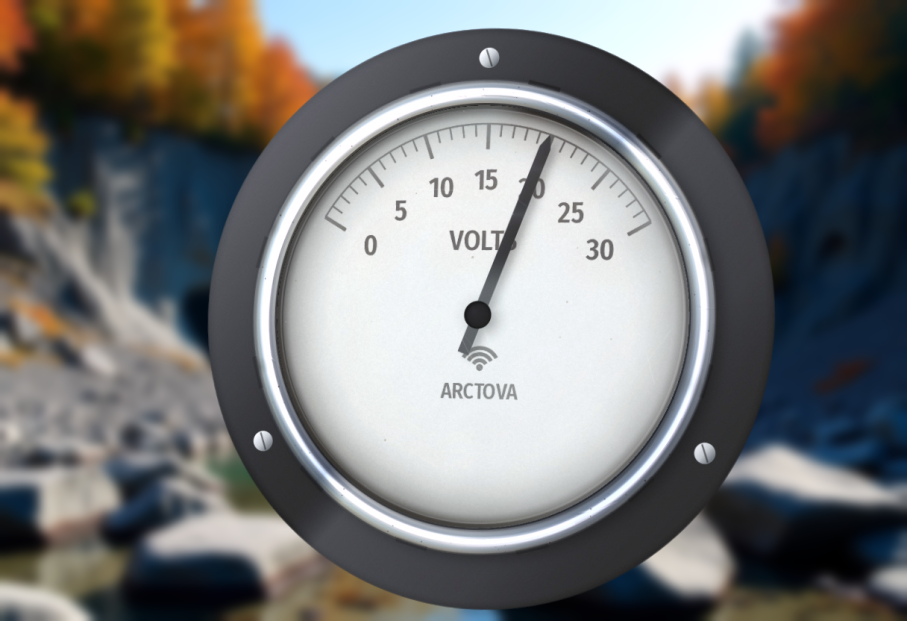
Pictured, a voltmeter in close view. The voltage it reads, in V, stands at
20 V
